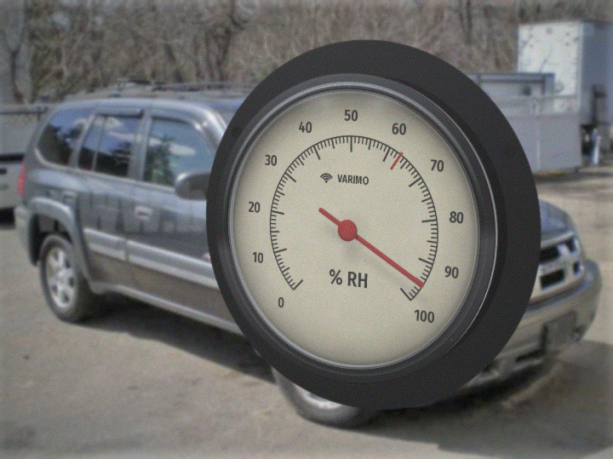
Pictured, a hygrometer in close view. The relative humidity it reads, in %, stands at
95 %
